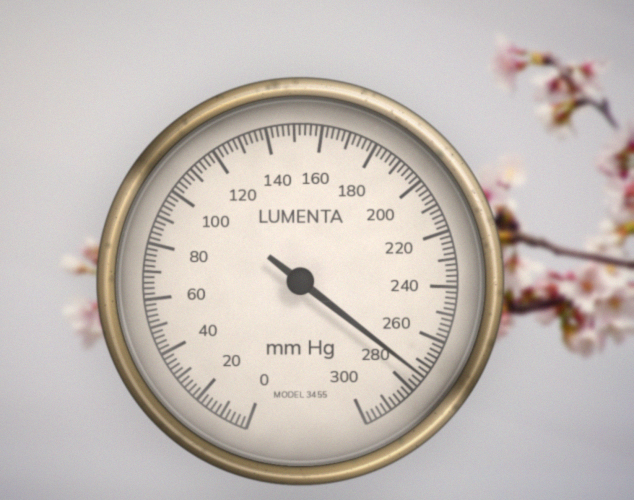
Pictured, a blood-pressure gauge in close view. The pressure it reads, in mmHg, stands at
274 mmHg
